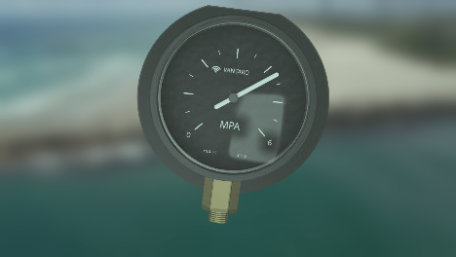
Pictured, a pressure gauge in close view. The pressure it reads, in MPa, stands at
4.25 MPa
